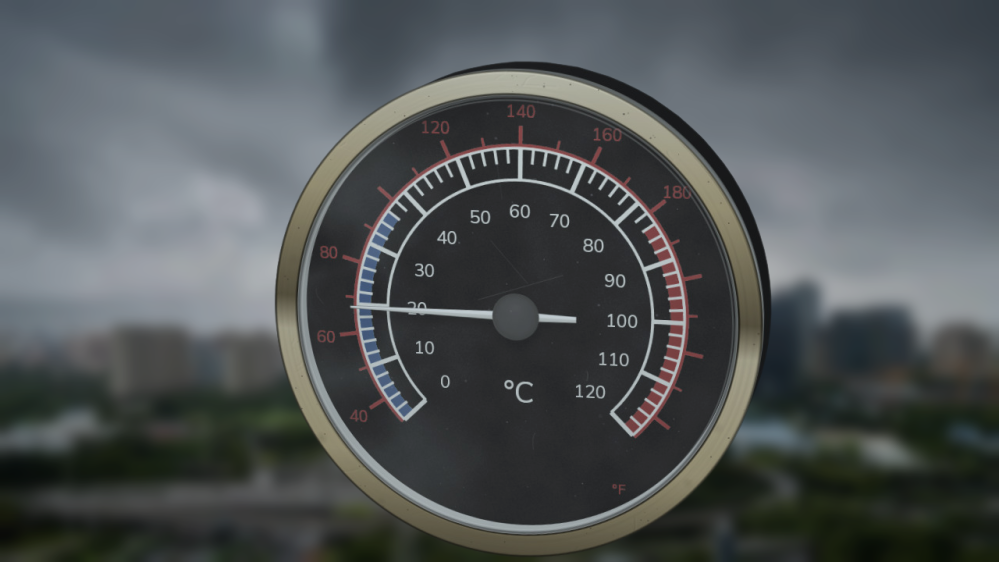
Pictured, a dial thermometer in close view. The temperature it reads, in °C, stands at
20 °C
